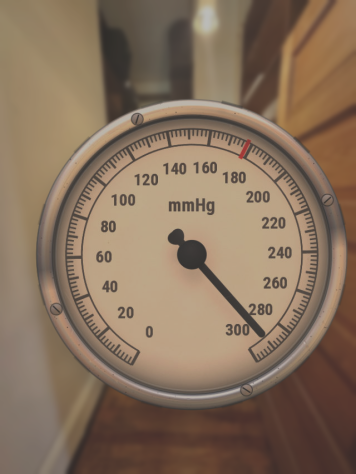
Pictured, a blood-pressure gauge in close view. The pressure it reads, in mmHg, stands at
290 mmHg
